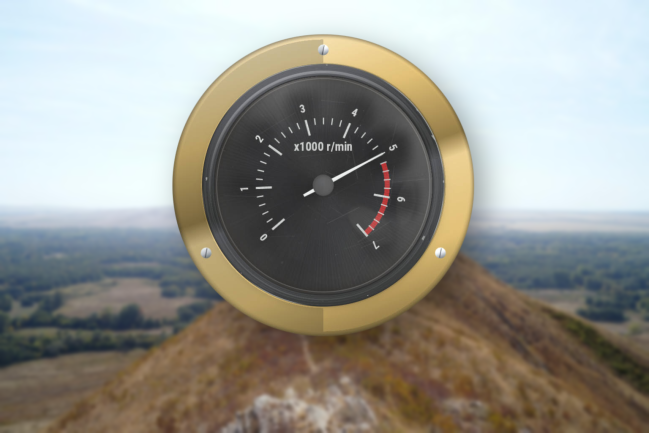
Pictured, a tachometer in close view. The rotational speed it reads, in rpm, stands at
5000 rpm
